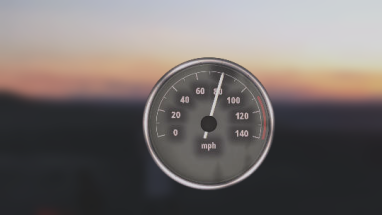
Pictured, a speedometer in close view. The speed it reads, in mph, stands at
80 mph
